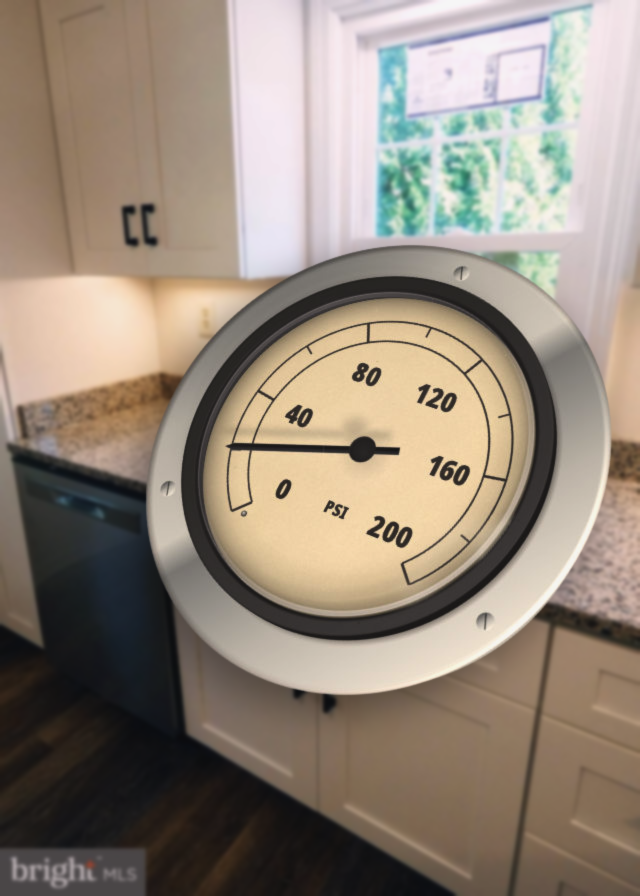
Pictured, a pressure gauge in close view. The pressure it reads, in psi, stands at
20 psi
